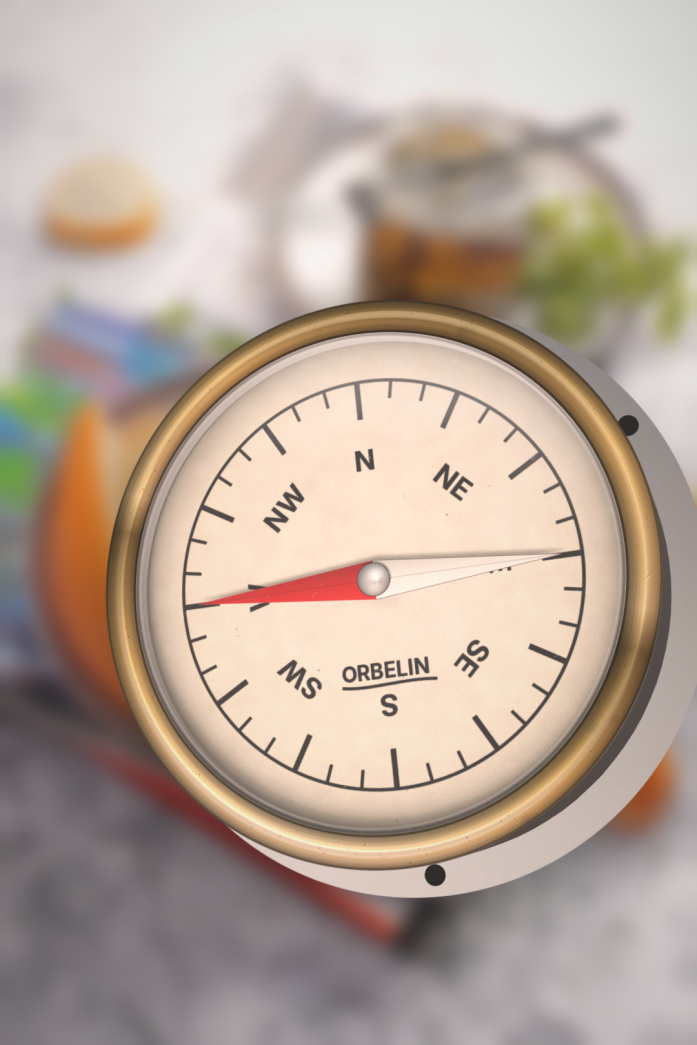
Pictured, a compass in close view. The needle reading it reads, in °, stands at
270 °
